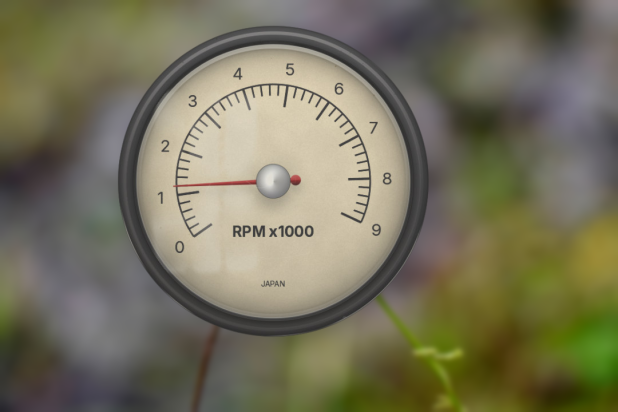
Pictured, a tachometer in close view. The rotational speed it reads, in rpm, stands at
1200 rpm
